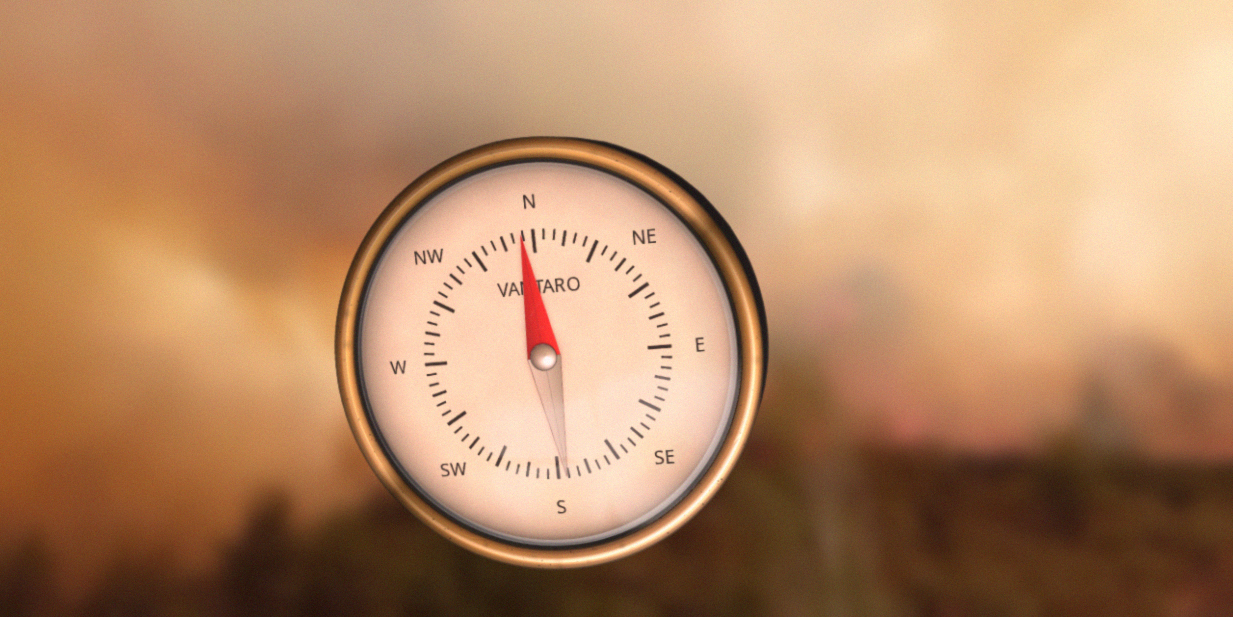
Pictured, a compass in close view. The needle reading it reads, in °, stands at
355 °
